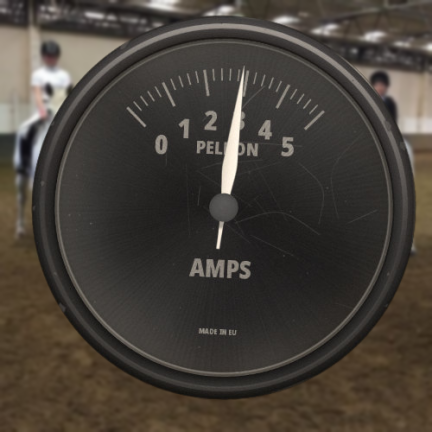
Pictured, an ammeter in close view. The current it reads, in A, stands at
2.9 A
